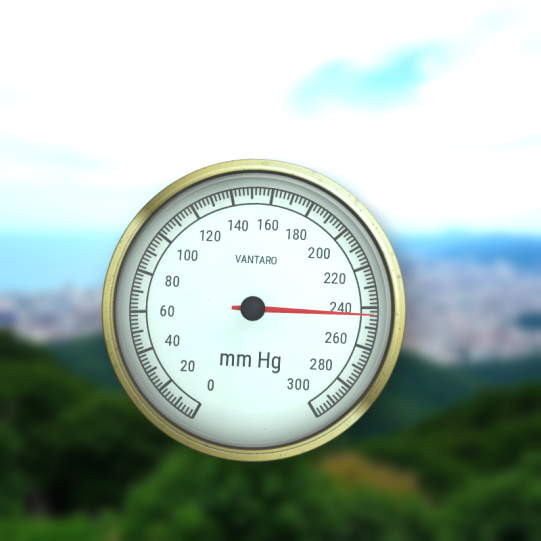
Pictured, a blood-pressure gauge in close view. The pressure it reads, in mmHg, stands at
244 mmHg
